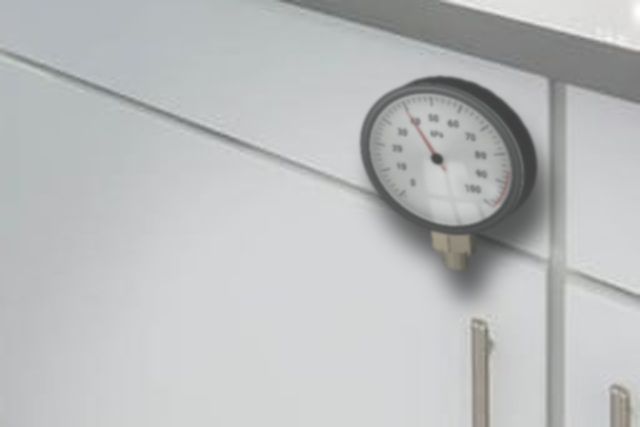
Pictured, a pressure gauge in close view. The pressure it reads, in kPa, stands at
40 kPa
